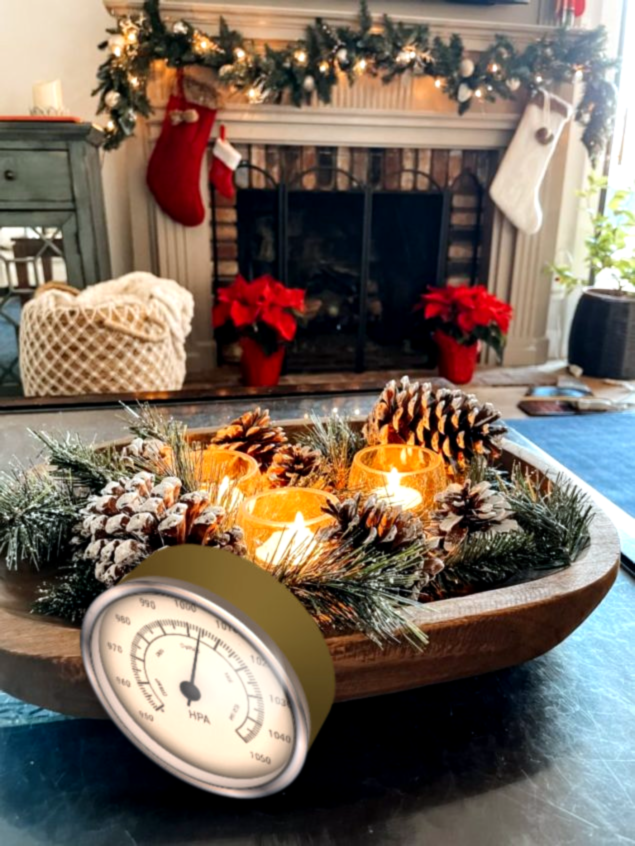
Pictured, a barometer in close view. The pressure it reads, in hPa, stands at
1005 hPa
